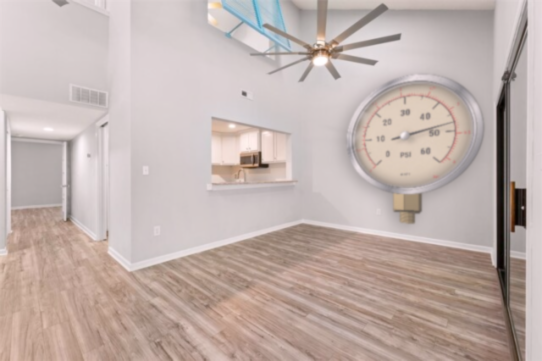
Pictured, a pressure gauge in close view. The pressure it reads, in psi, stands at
47.5 psi
